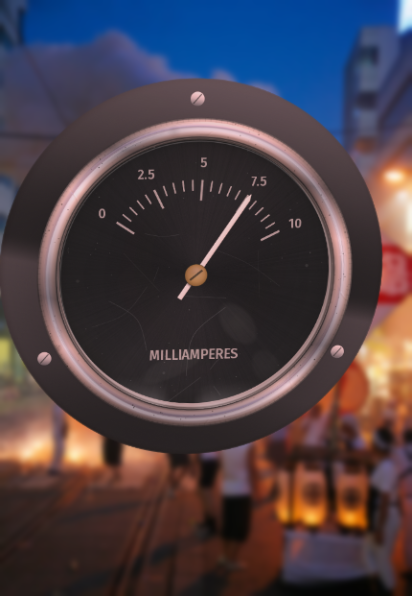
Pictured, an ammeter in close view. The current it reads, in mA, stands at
7.5 mA
